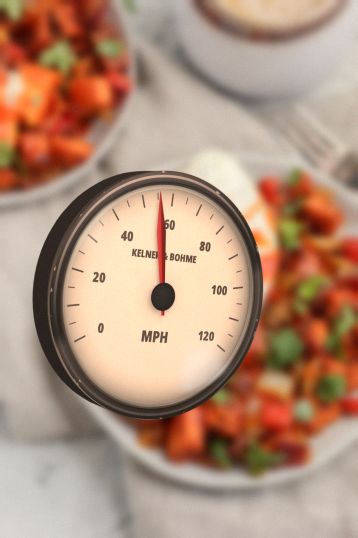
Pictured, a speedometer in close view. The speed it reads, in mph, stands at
55 mph
